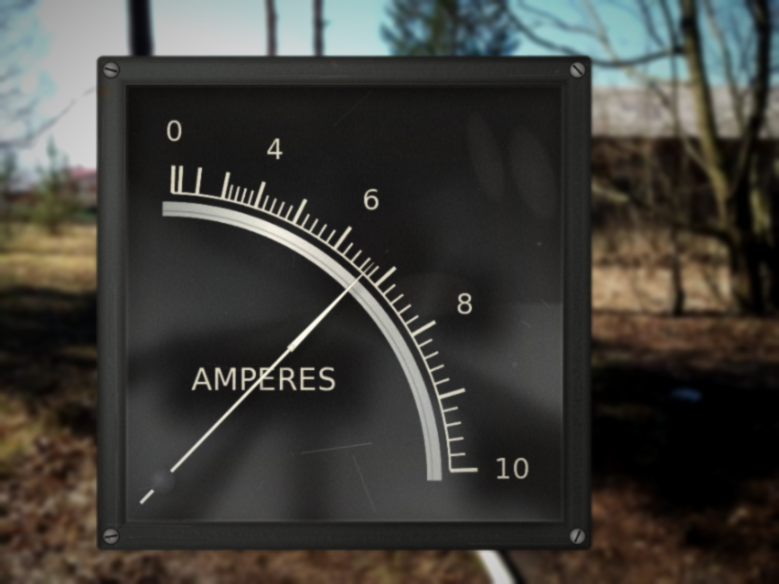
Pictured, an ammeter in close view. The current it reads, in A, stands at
6.7 A
